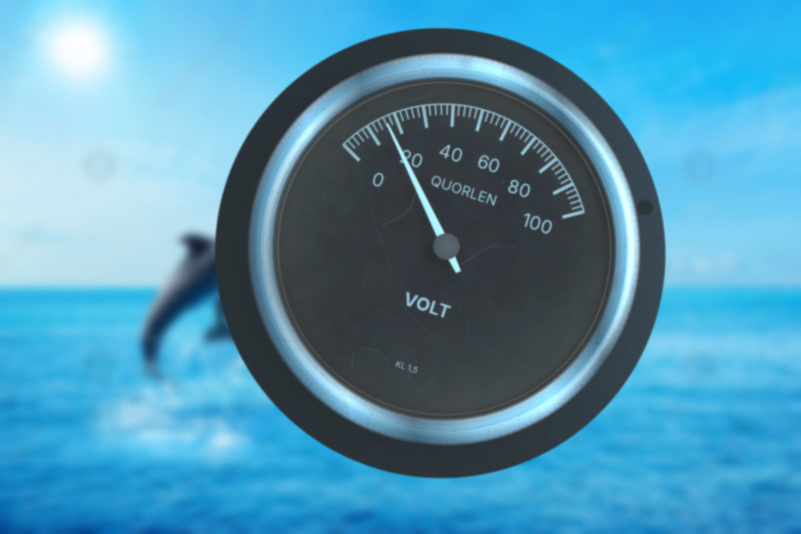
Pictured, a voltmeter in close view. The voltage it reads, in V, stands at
16 V
